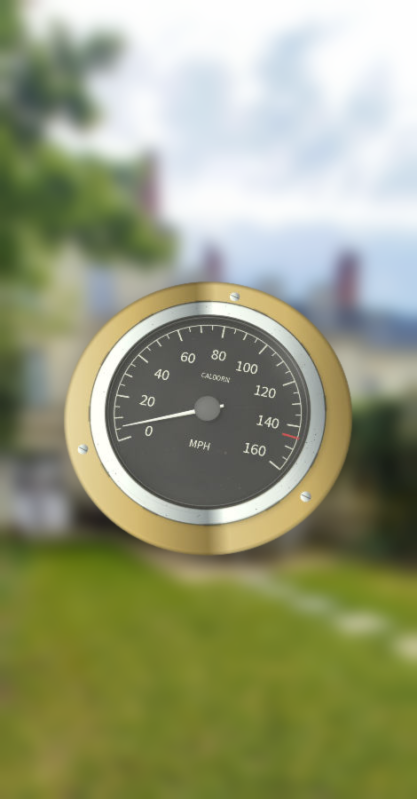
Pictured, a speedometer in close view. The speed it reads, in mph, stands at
5 mph
